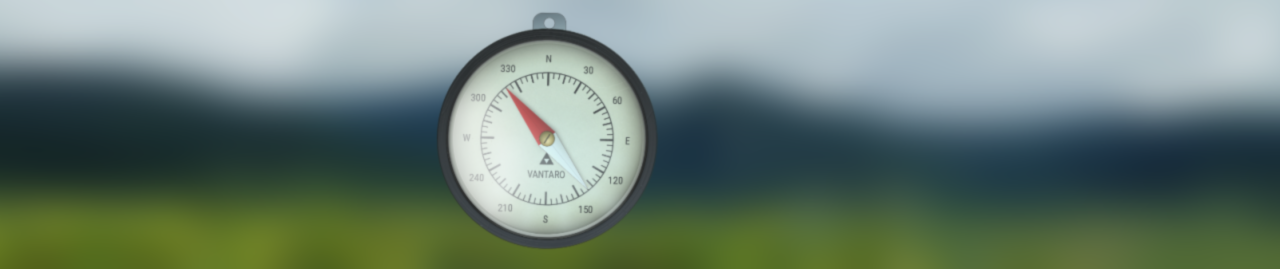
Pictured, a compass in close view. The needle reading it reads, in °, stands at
320 °
